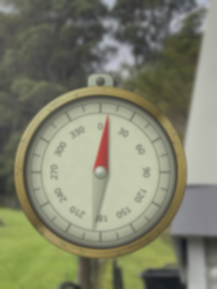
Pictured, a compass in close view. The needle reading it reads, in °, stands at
7.5 °
